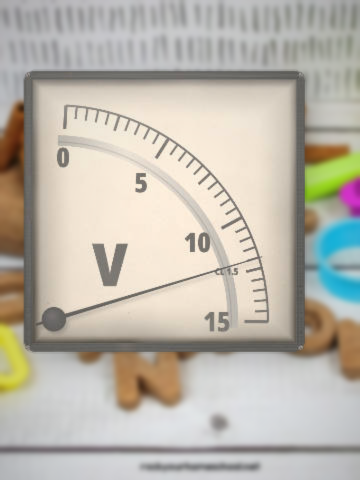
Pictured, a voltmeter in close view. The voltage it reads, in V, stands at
12 V
